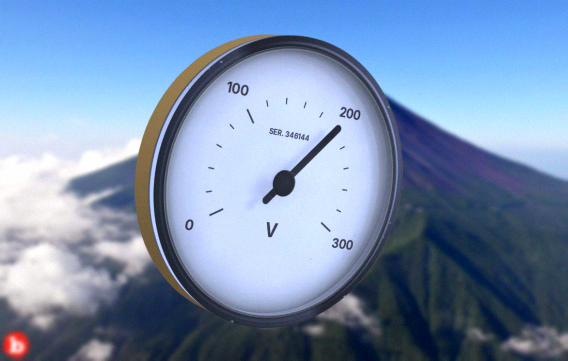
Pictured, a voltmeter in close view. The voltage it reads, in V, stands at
200 V
